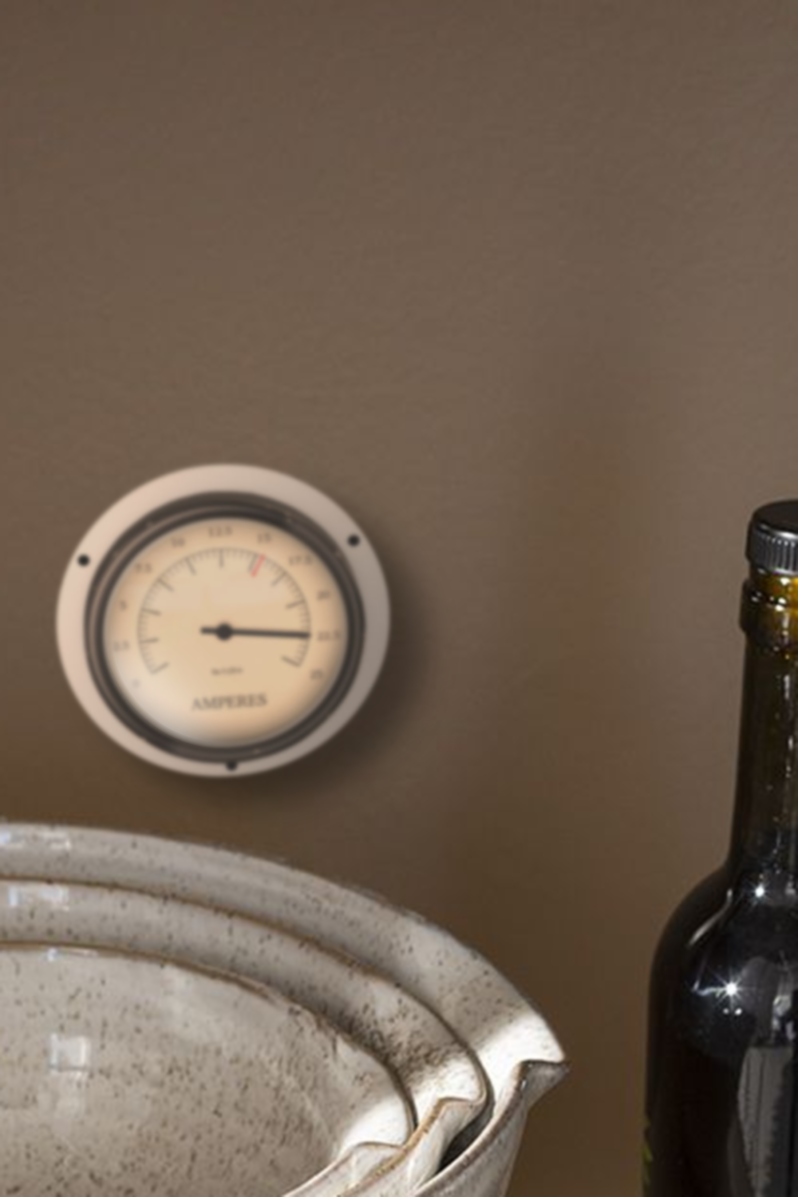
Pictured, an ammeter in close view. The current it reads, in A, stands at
22.5 A
